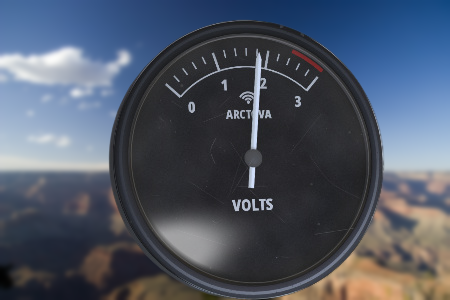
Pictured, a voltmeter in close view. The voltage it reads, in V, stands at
1.8 V
